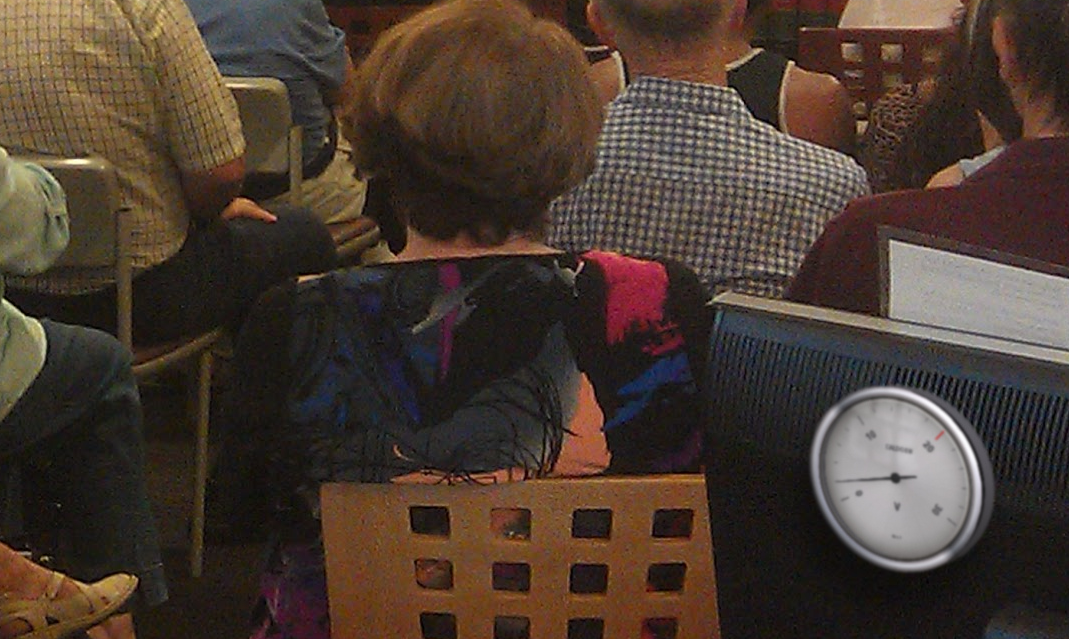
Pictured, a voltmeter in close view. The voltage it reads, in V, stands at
2 V
